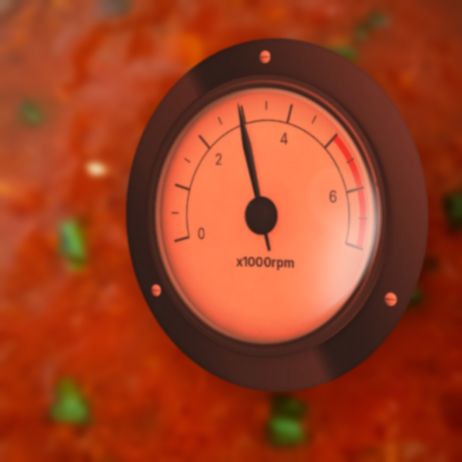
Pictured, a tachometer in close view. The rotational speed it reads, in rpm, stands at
3000 rpm
